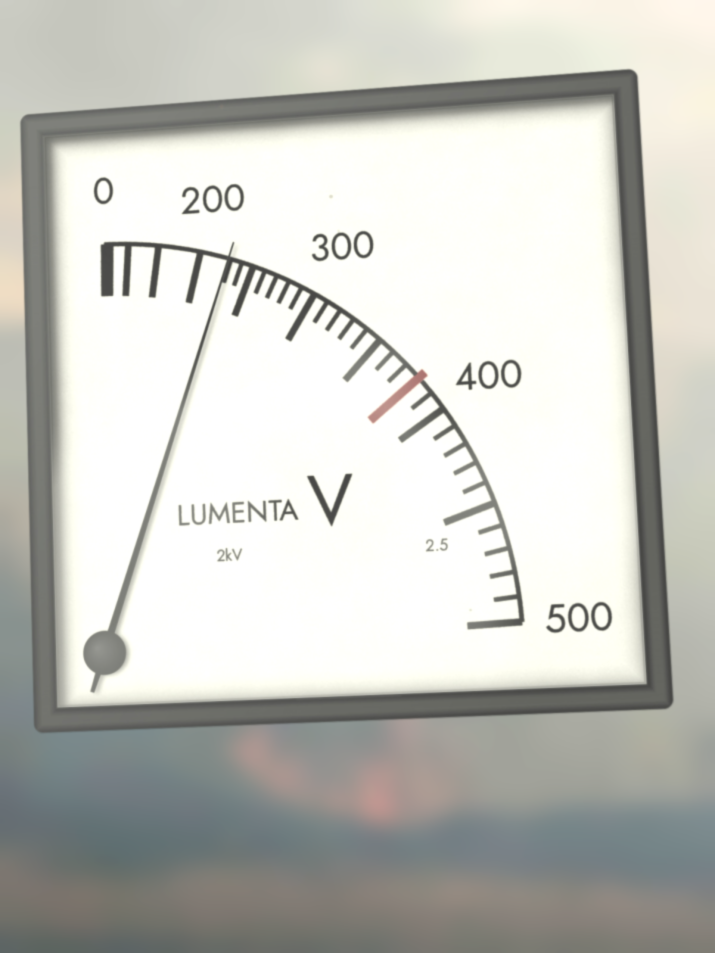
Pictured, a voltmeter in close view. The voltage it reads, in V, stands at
230 V
